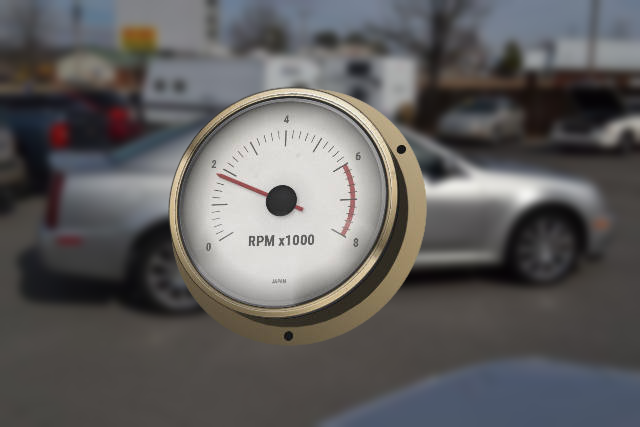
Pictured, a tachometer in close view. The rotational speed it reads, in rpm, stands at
1800 rpm
